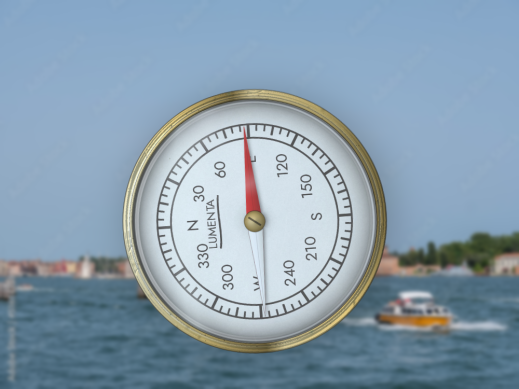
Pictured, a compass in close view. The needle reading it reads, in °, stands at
87.5 °
